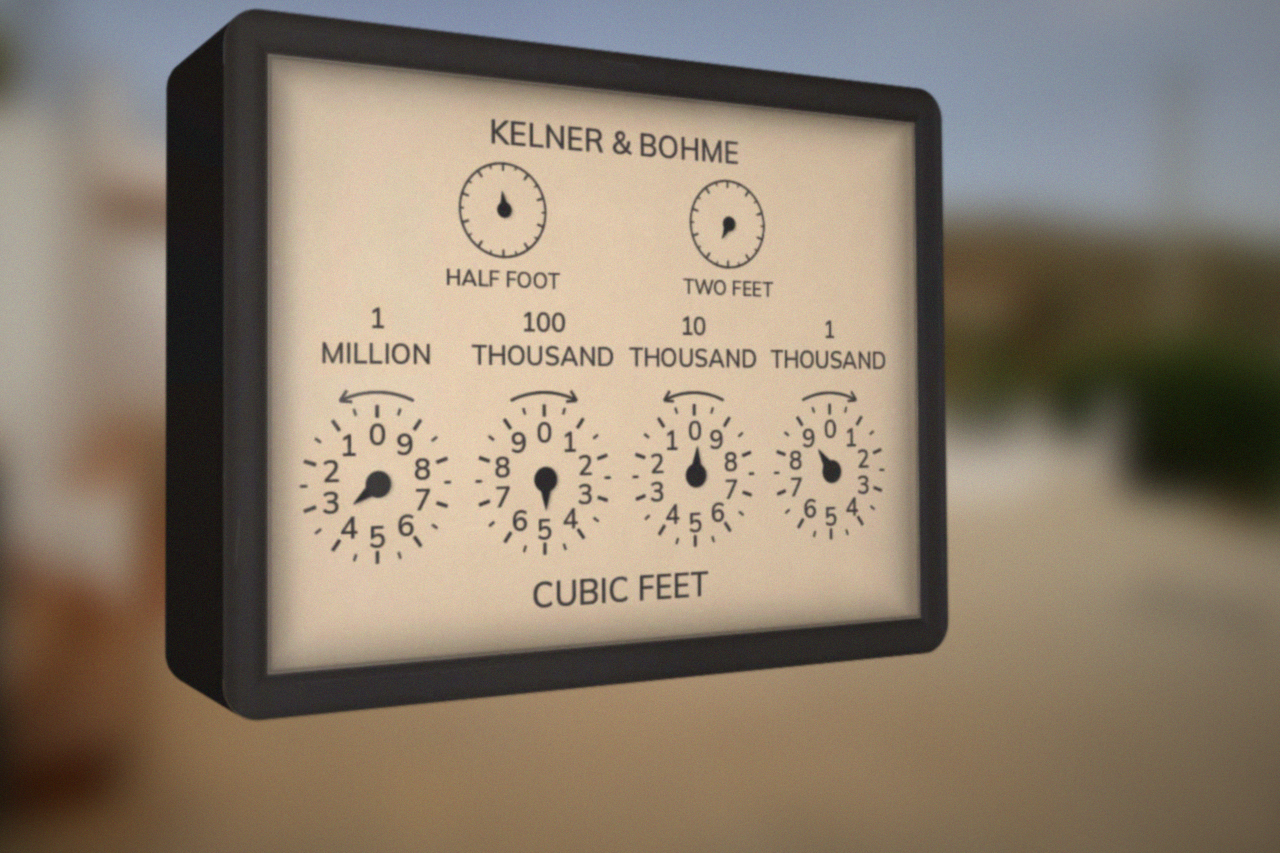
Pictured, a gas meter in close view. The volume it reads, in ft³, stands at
349900 ft³
